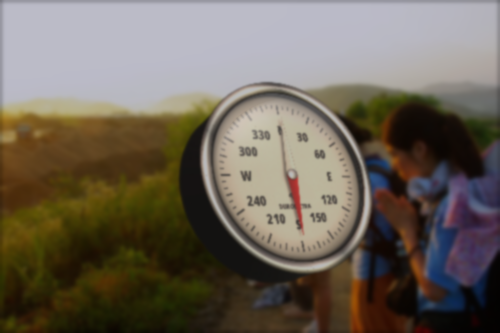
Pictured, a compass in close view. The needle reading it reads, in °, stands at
180 °
